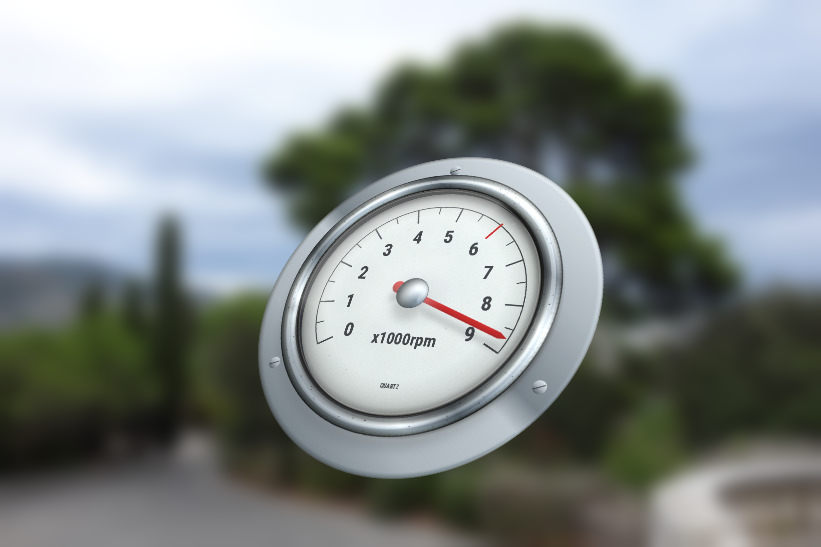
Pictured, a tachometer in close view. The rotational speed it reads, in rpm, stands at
8750 rpm
